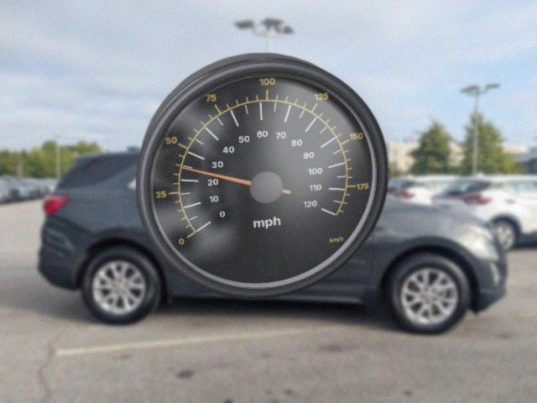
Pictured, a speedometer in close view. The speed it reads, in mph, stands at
25 mph
